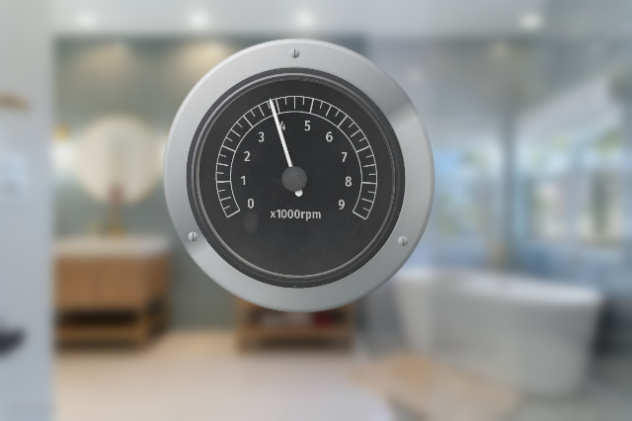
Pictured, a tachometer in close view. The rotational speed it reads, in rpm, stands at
3875 rpm
